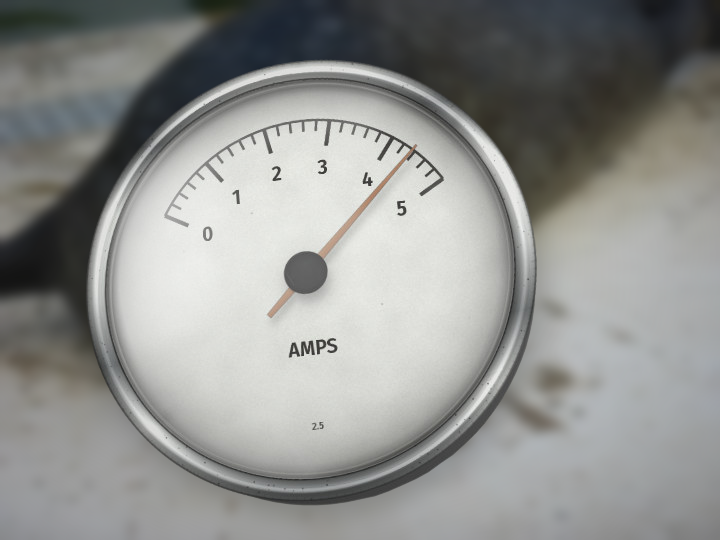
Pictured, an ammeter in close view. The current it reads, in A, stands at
4.4 A
